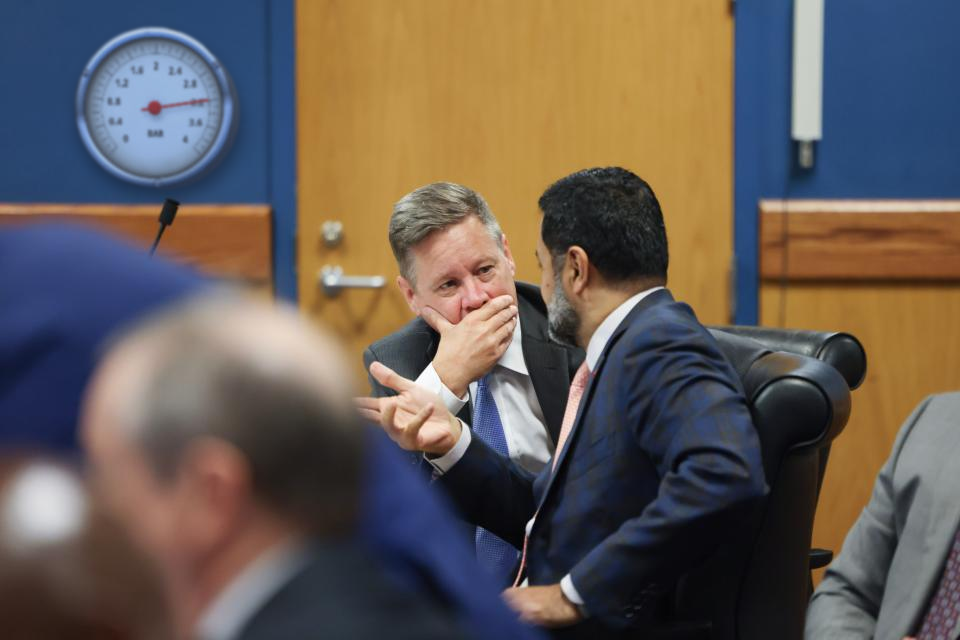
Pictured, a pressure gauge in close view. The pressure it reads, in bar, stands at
3.2 bar
